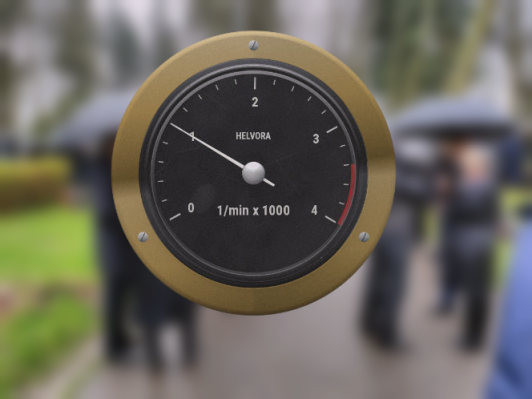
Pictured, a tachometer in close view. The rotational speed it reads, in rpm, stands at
1000 rpm
